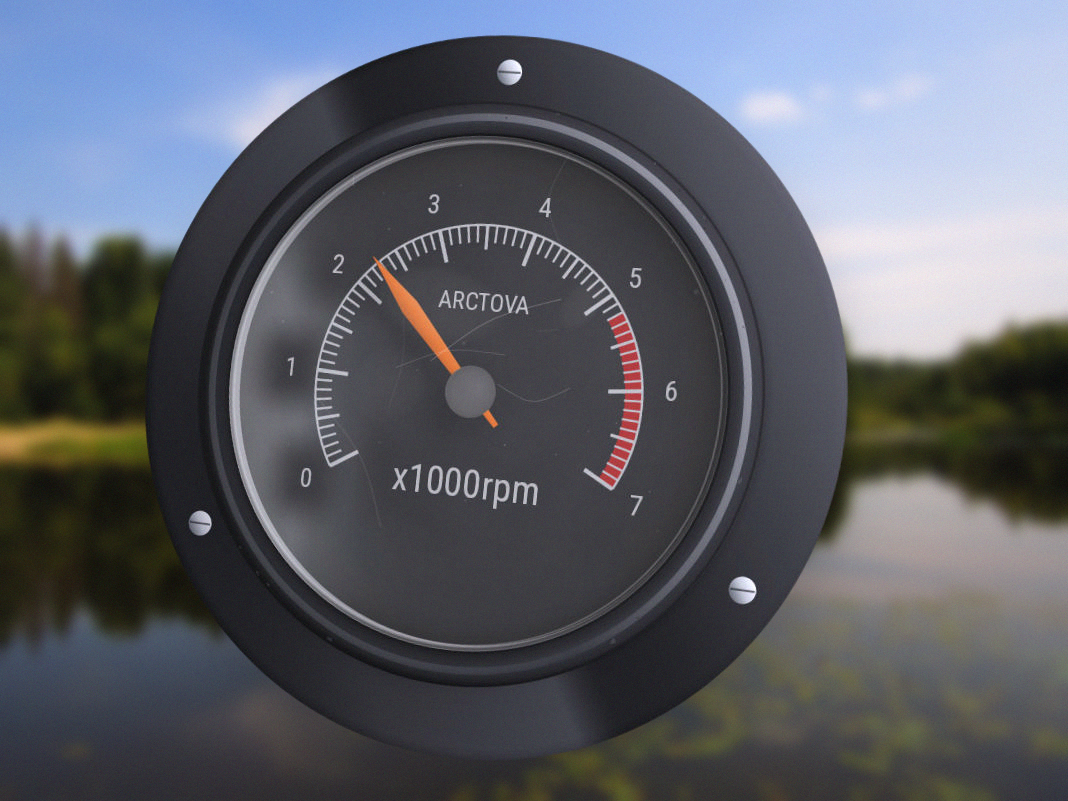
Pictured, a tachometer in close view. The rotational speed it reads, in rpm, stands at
2300 rpm
